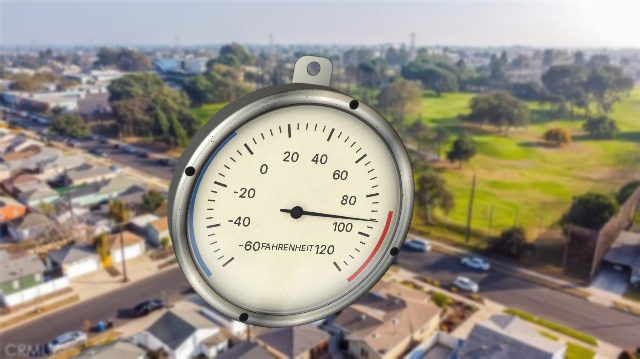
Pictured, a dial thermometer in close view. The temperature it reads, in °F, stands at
92 °F
